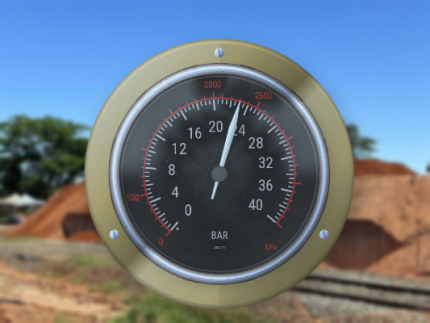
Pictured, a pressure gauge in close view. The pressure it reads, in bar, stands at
23 bar
